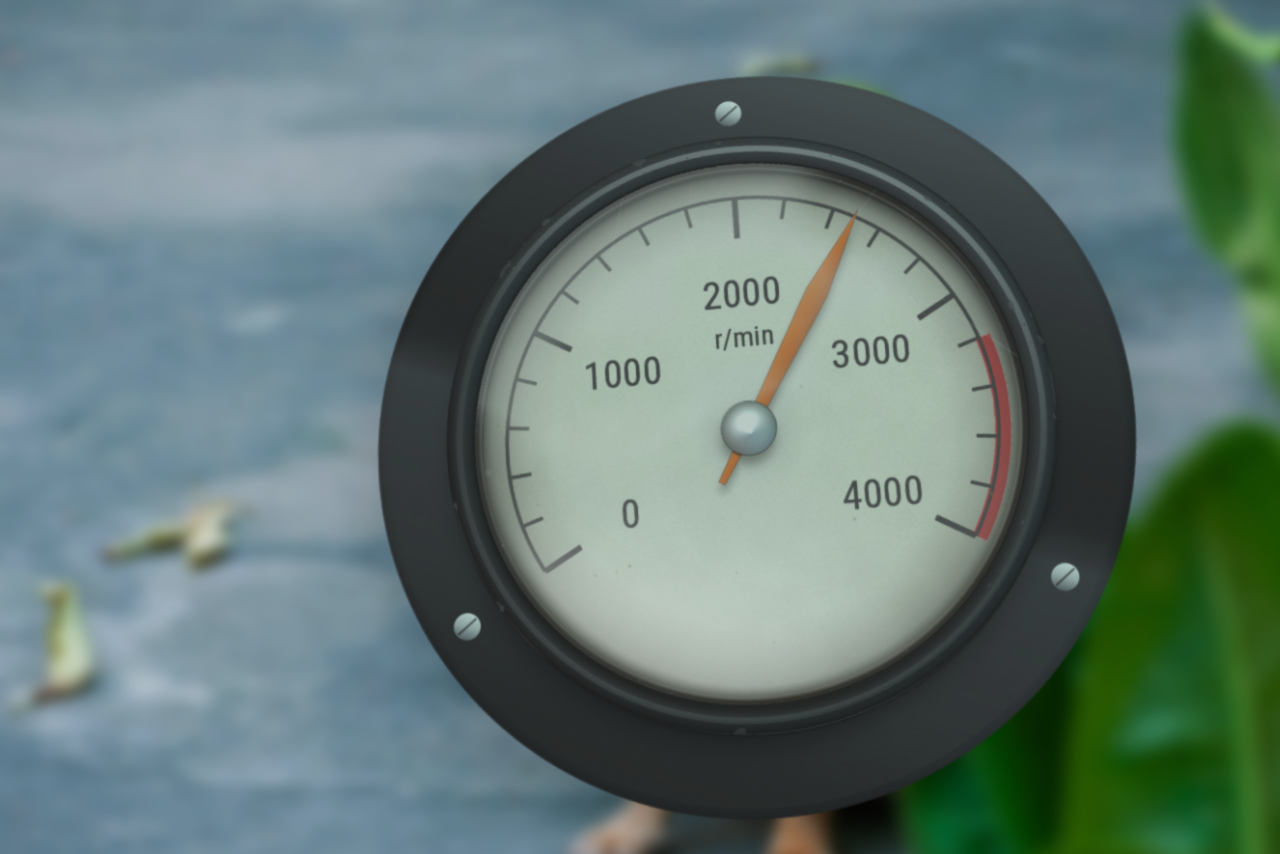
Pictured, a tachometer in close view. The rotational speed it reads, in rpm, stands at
2500 rpm
